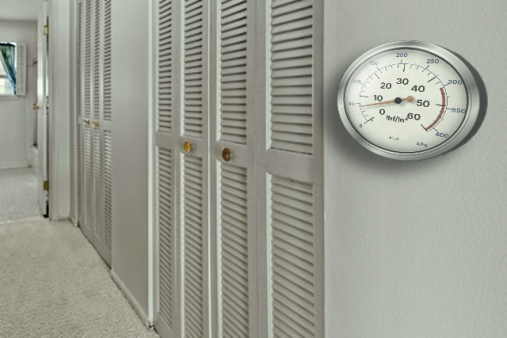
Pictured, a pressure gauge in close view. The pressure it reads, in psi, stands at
6 psi
